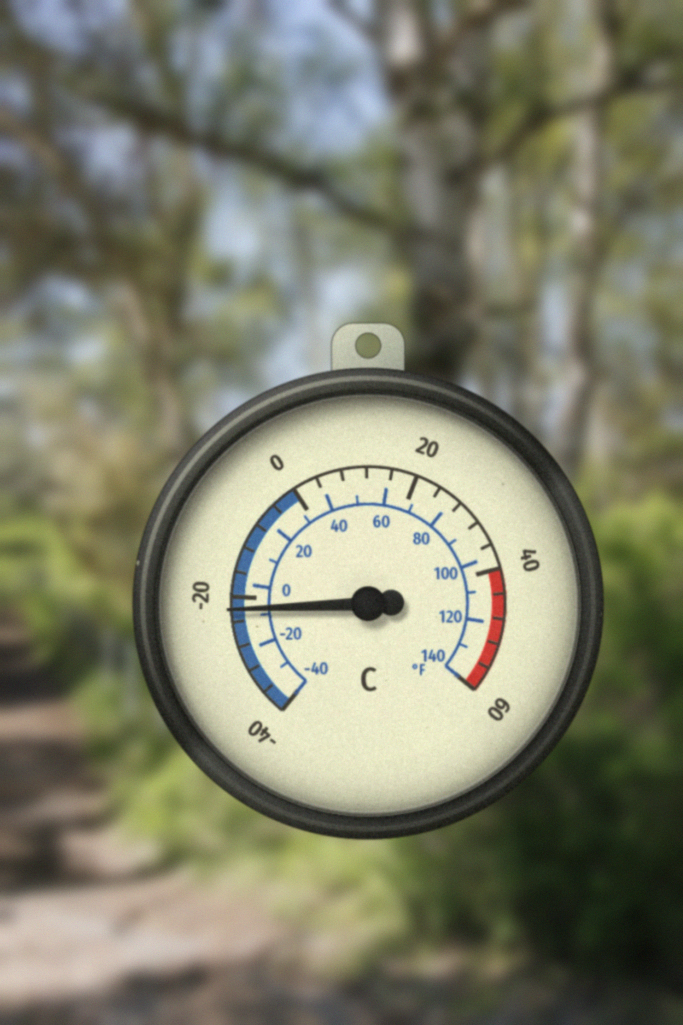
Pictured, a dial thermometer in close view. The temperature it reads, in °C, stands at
-22 °C
